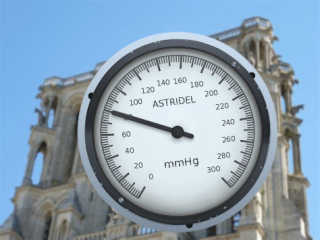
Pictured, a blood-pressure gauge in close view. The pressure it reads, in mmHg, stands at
80 mmHg
